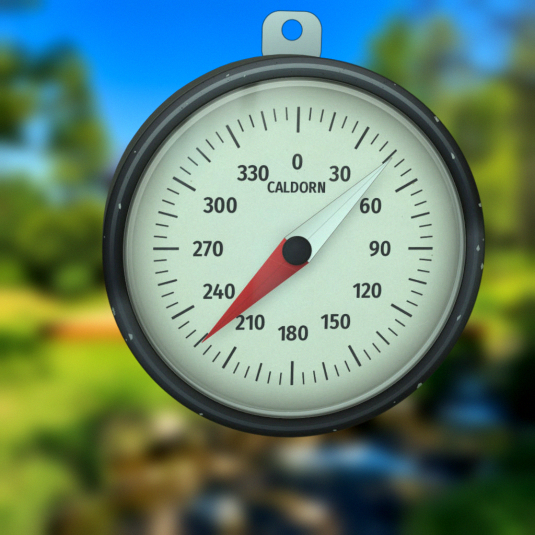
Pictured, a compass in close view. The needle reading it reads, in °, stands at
225 °
